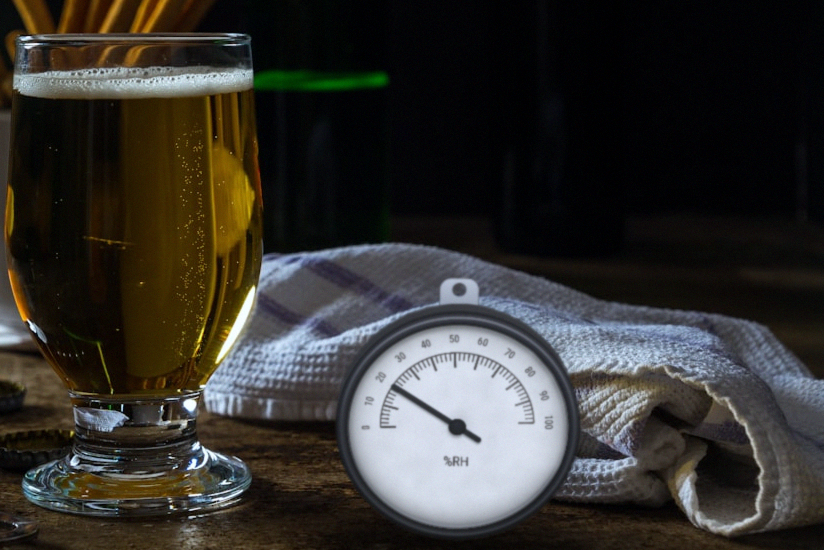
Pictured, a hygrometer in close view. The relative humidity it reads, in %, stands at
20 %
